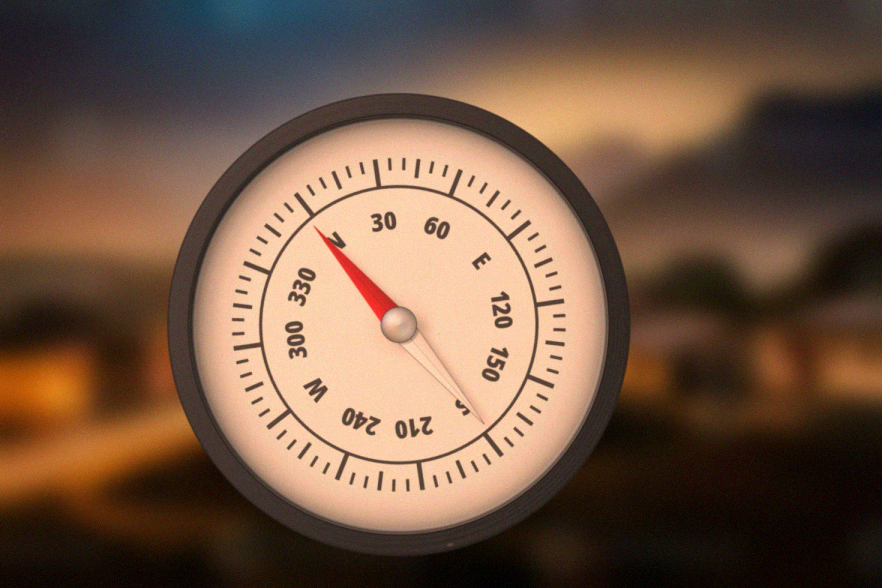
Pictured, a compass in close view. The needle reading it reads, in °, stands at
357.5 °
